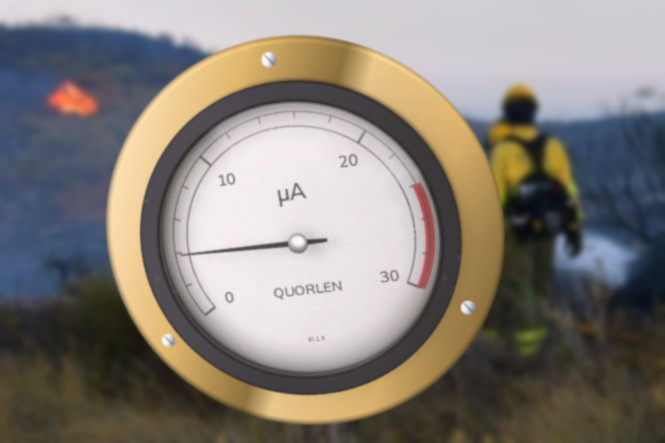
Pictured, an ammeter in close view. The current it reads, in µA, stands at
4 µA
